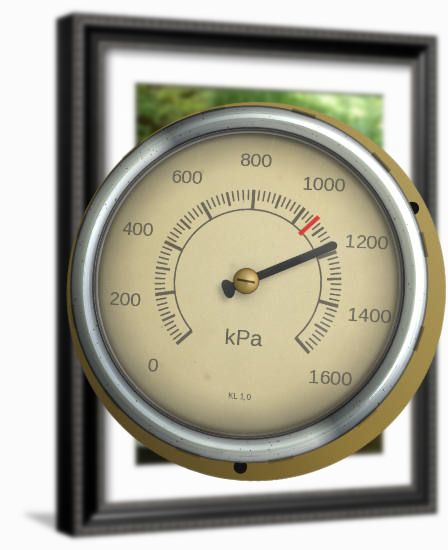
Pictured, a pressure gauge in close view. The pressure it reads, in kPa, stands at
1180 kPa
